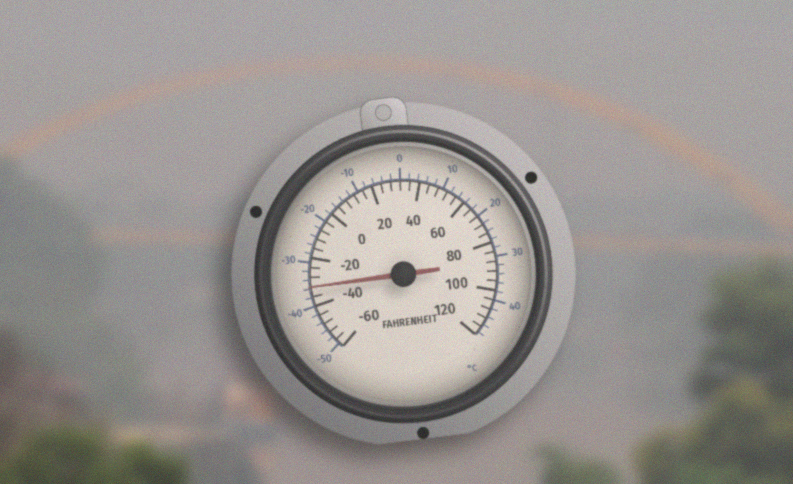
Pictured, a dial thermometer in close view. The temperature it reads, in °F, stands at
-32 °F
